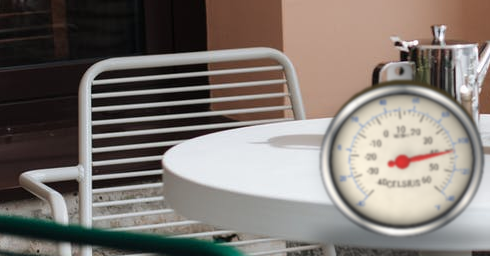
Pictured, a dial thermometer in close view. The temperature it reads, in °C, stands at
40 °C
